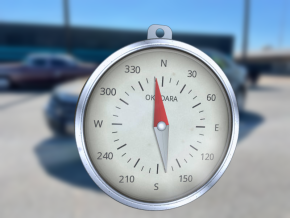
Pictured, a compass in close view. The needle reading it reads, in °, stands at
350 °
